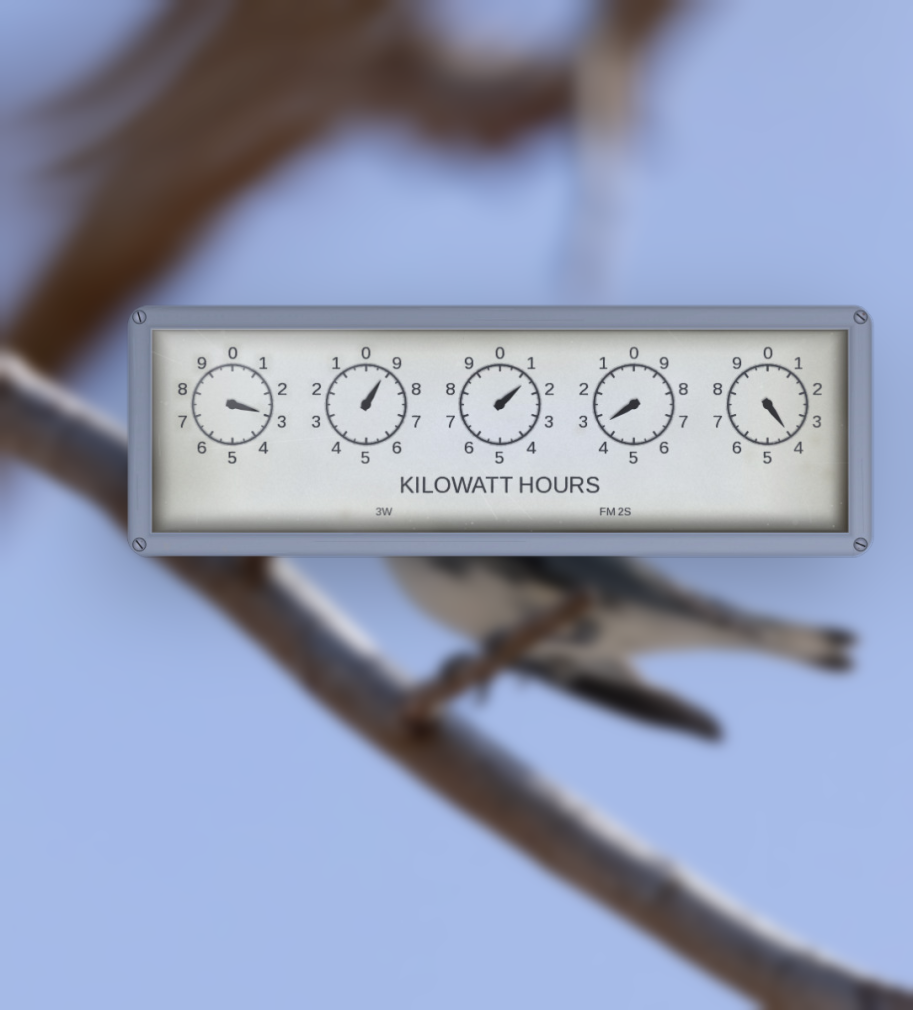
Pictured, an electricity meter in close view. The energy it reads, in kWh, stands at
29134 kWh
